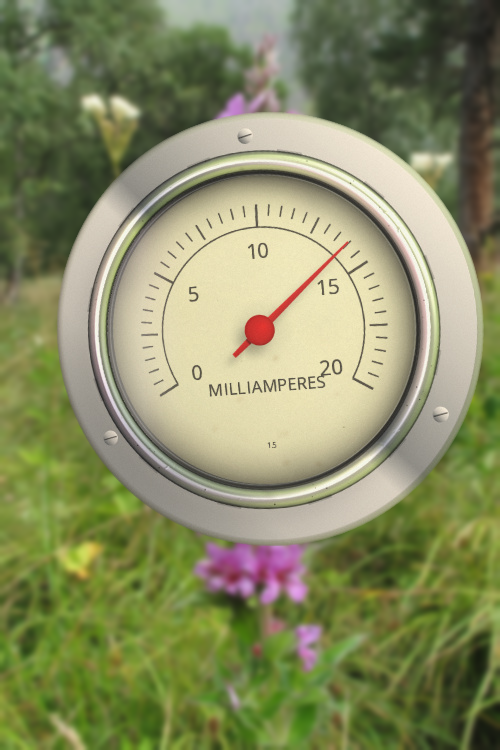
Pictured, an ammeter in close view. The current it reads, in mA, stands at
14 mA
